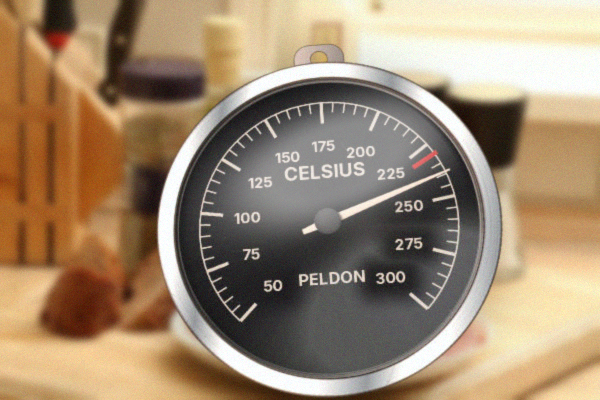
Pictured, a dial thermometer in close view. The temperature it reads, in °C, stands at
240 °C
